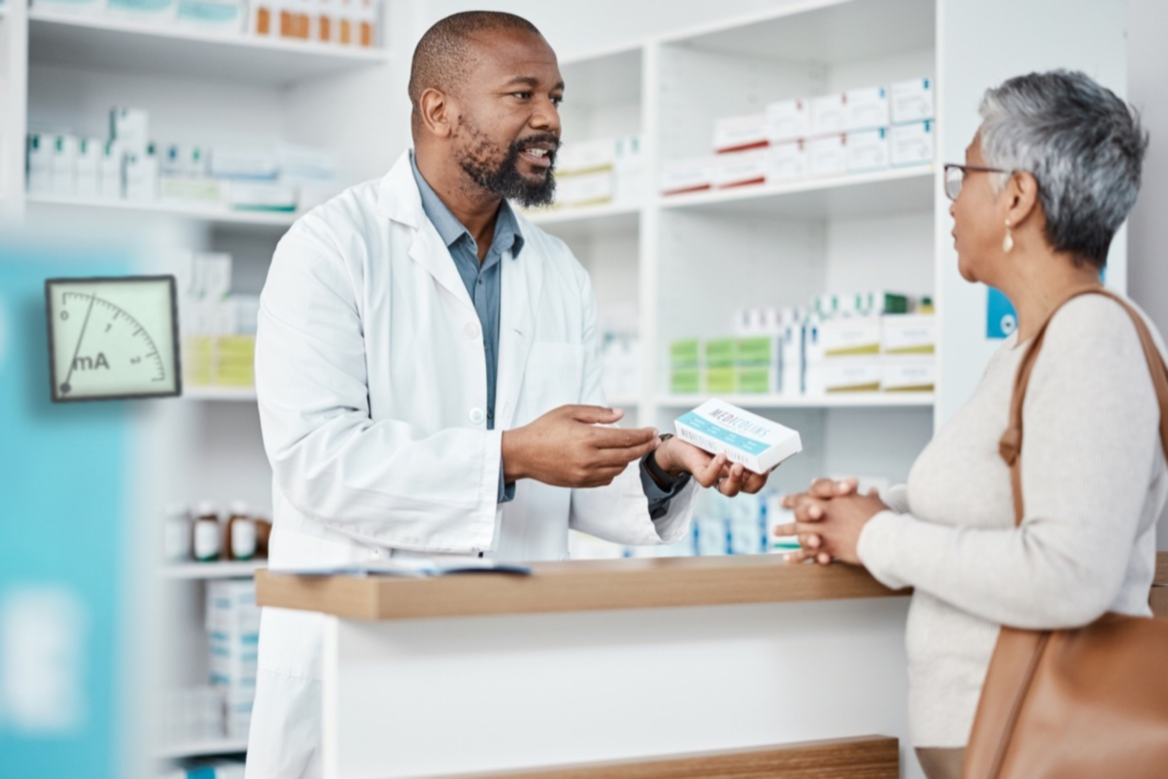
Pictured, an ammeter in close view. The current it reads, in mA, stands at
0.5 mA
